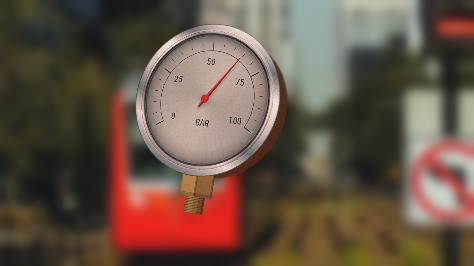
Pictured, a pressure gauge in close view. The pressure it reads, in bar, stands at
65 bar
